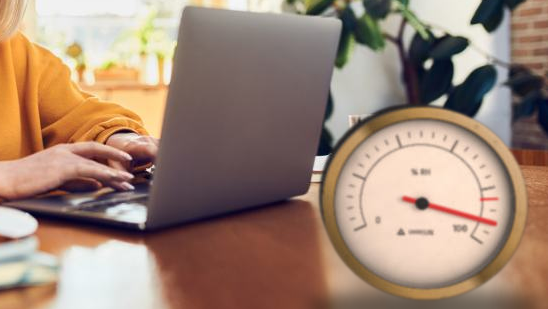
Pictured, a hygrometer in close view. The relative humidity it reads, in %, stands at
92 %
